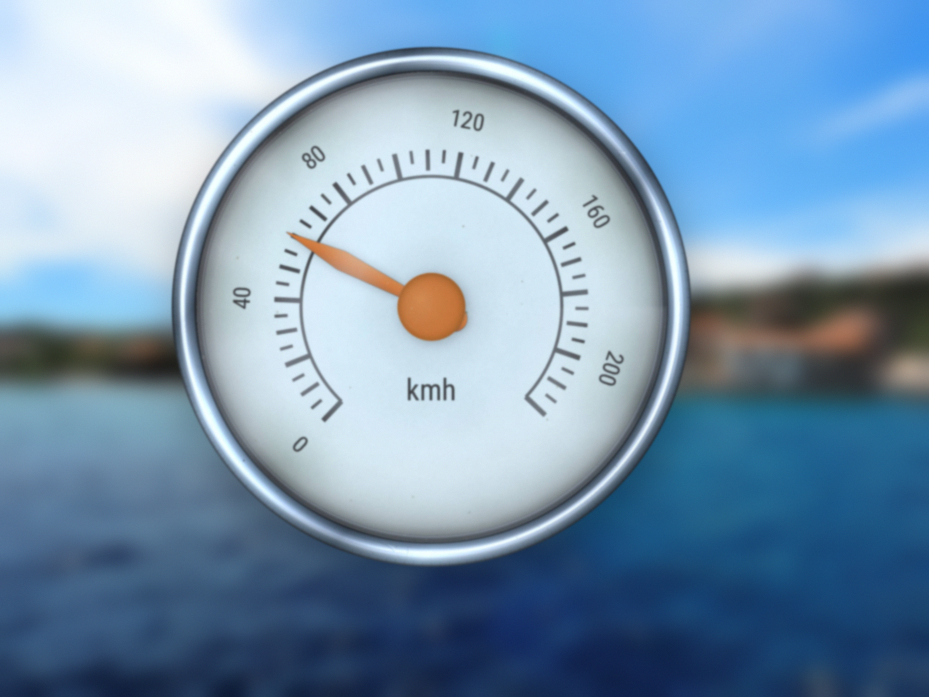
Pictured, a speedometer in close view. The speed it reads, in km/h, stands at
60 km/h
